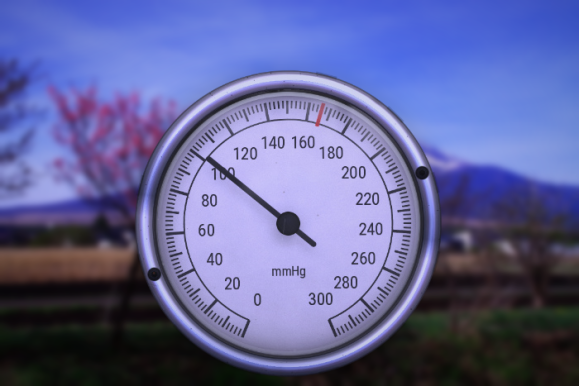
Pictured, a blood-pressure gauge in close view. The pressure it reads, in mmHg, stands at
102 mmHg
